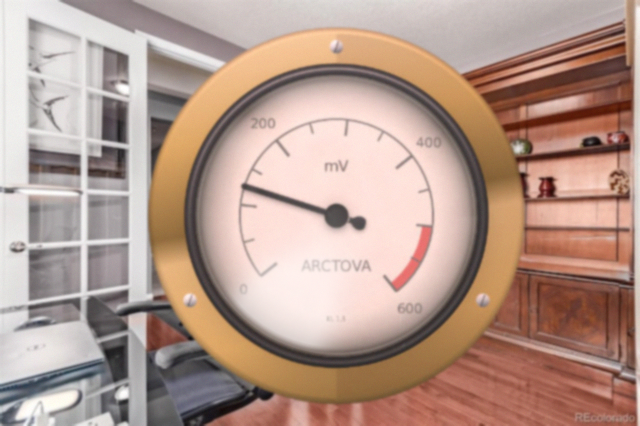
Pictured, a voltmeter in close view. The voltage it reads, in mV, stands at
125 mV
